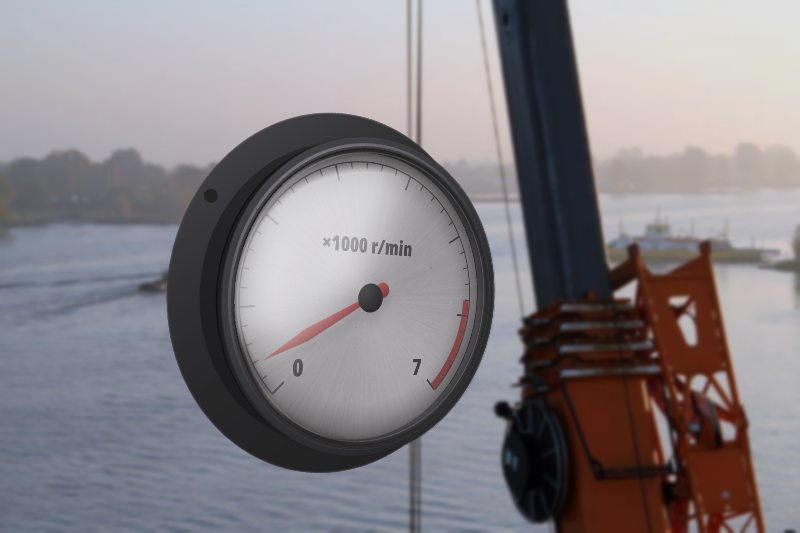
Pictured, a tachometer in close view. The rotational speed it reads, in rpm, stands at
400 rpm
